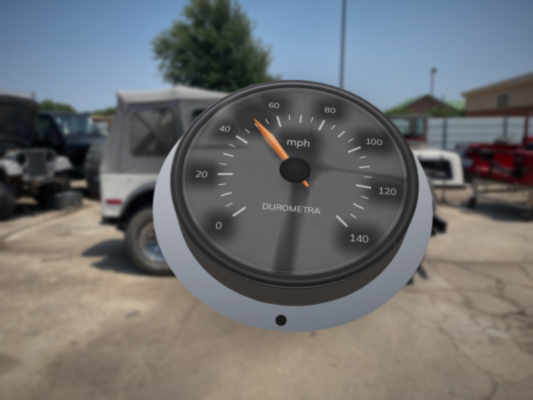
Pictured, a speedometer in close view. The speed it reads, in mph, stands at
50 mph
